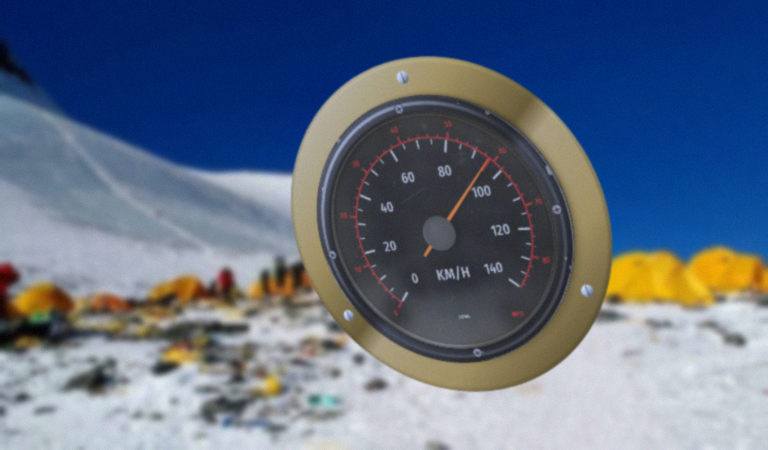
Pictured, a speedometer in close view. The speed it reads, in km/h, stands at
95 km/h
